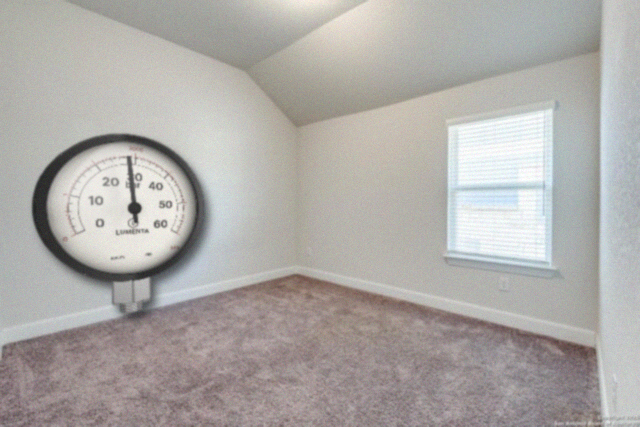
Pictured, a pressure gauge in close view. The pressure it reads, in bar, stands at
28 bar
